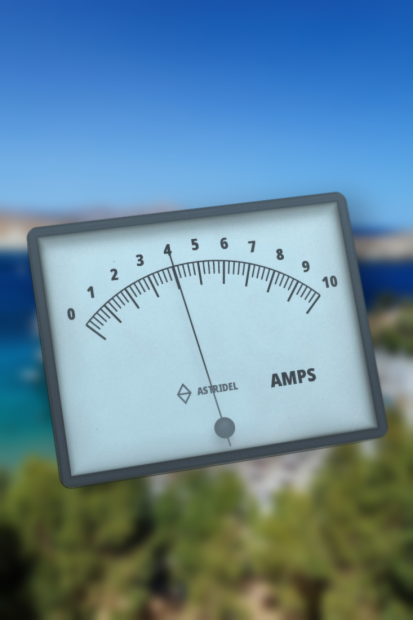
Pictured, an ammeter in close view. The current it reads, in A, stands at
4 A
